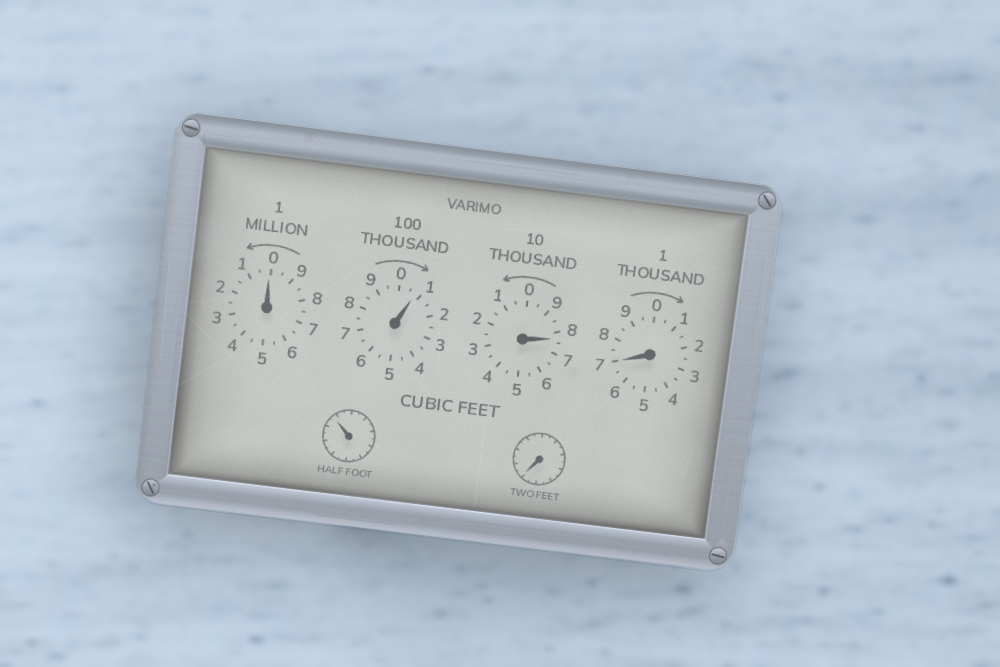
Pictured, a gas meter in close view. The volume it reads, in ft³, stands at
7700 ft³
